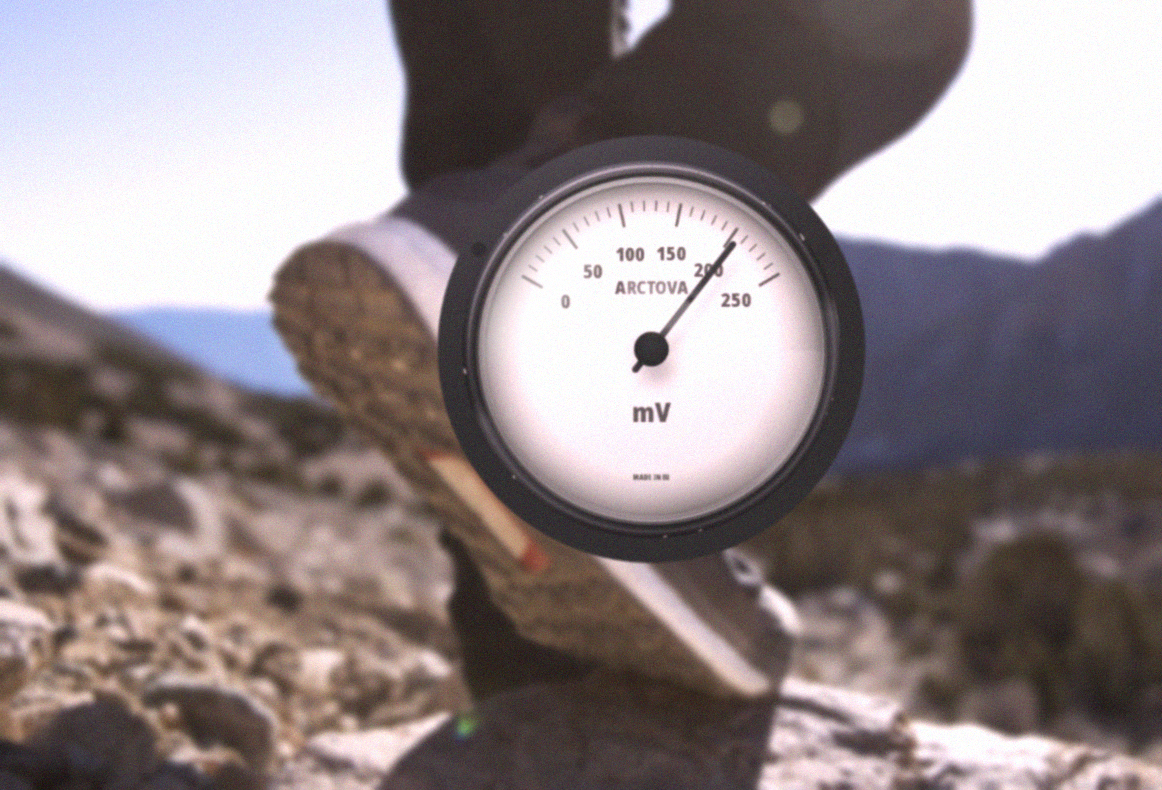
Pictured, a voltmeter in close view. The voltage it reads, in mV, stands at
205 mV
